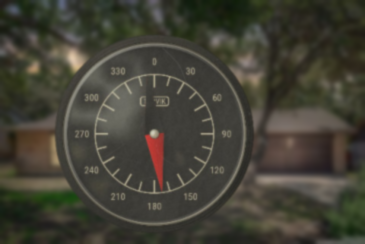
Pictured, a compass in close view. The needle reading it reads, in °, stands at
172.5 °
